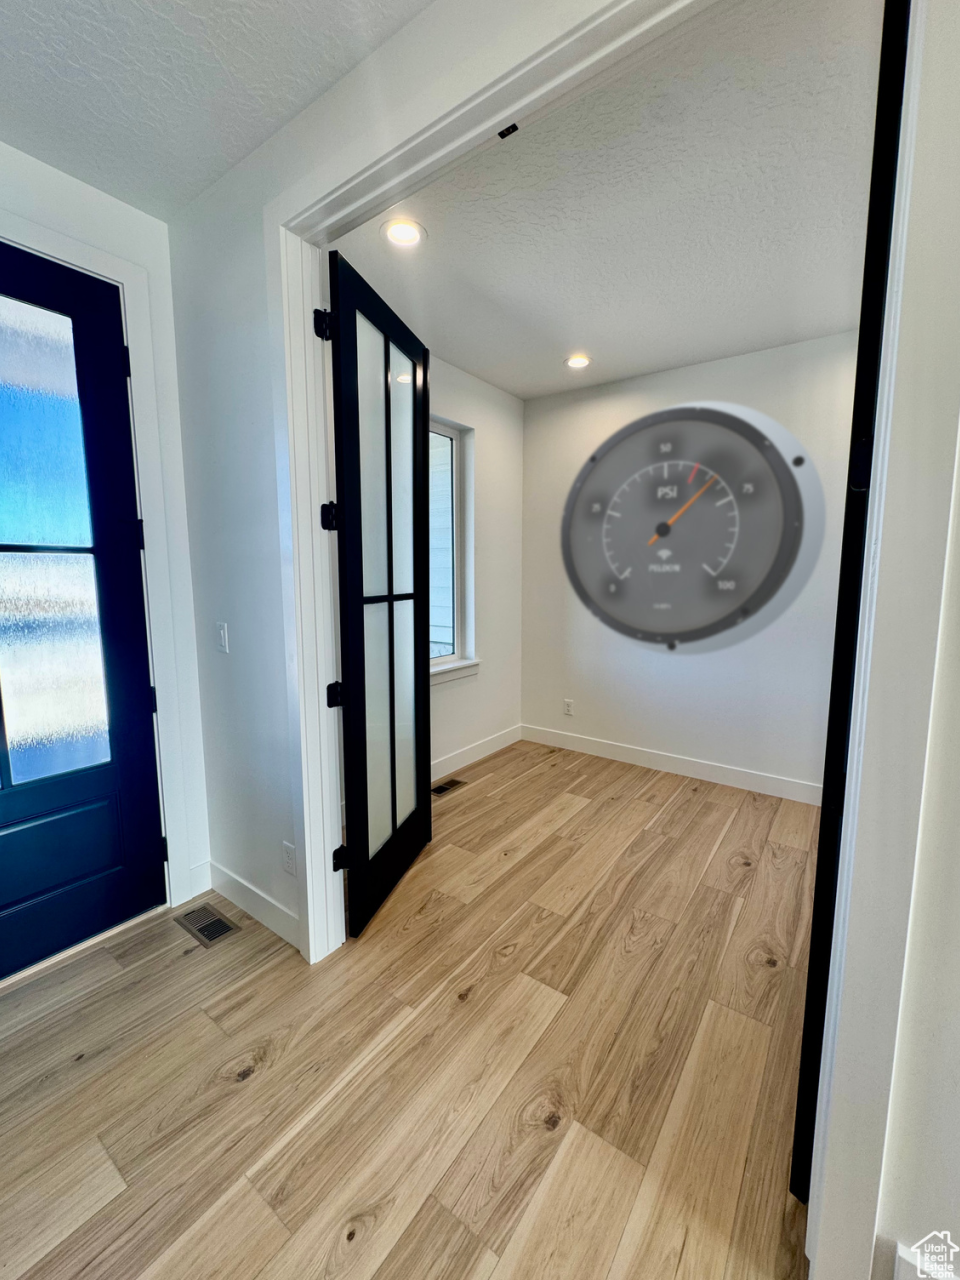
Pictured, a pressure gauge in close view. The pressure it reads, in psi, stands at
67.5 psi
